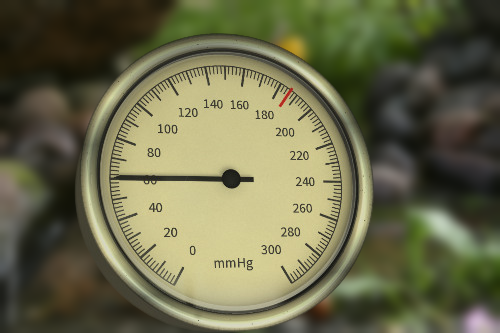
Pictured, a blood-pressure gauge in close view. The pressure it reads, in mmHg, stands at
60 mmHg
